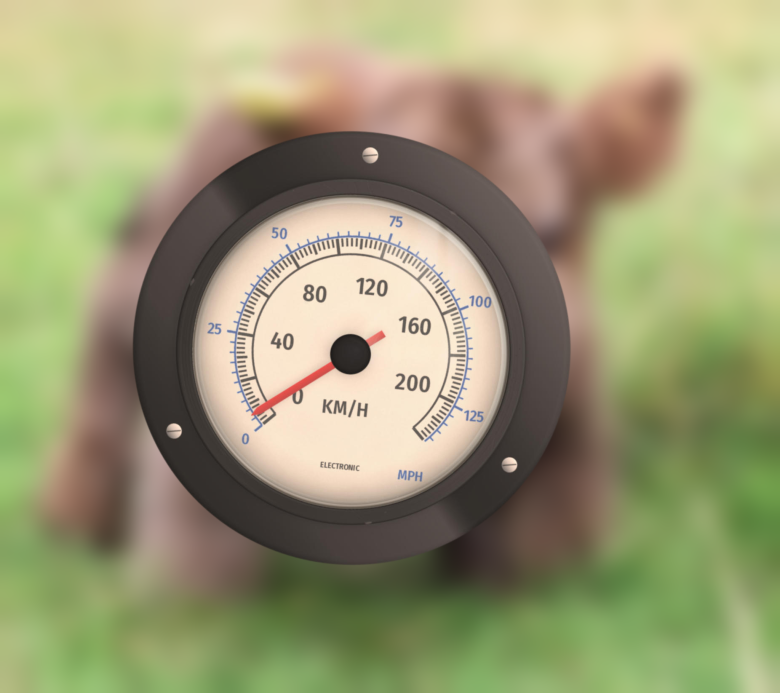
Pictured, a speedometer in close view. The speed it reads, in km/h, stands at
6 km/h
